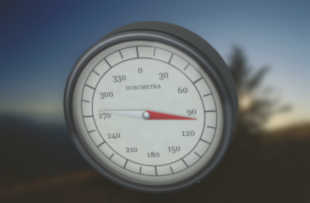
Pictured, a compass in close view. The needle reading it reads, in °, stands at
97.5 °
